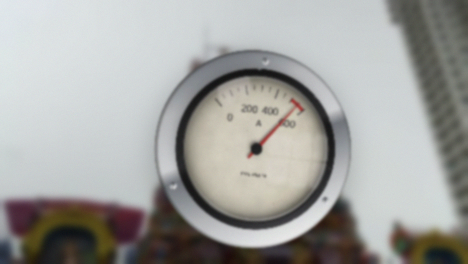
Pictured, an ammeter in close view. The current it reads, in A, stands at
550 A
